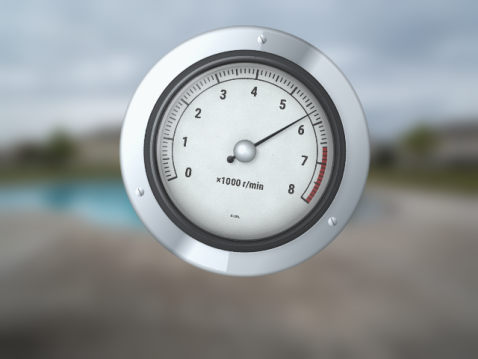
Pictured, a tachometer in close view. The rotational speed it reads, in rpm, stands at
5700 rpm
